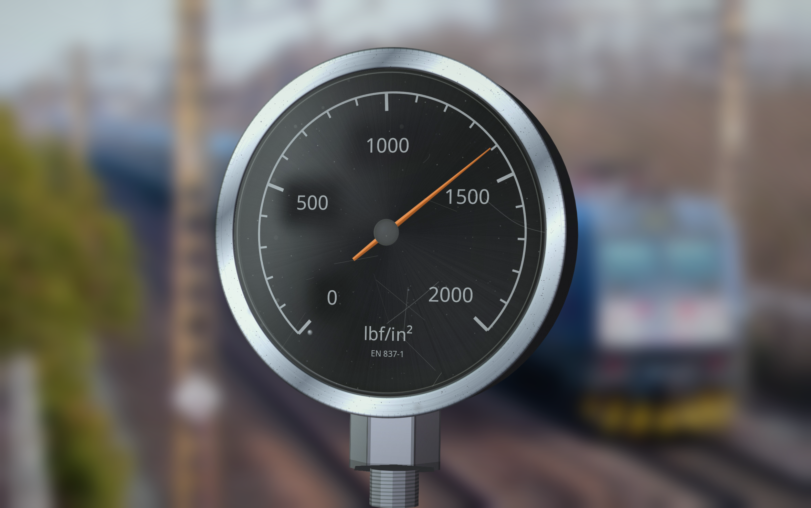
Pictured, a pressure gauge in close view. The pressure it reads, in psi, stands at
1400 psi
